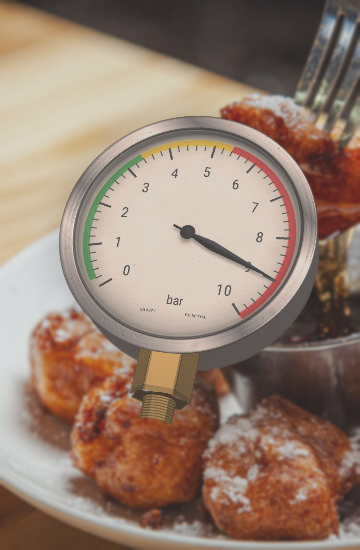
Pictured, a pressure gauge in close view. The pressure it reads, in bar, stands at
9 bar
